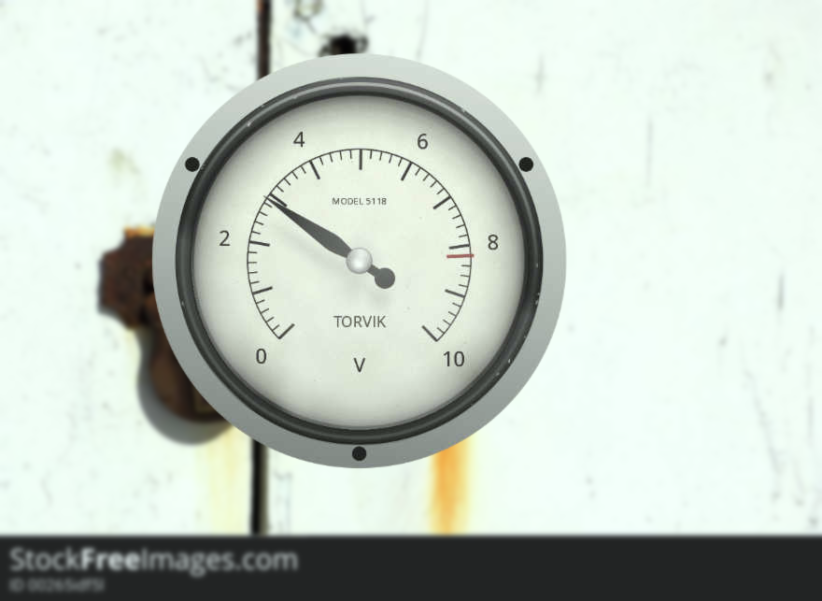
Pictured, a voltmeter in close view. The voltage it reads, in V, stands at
2.9 V
